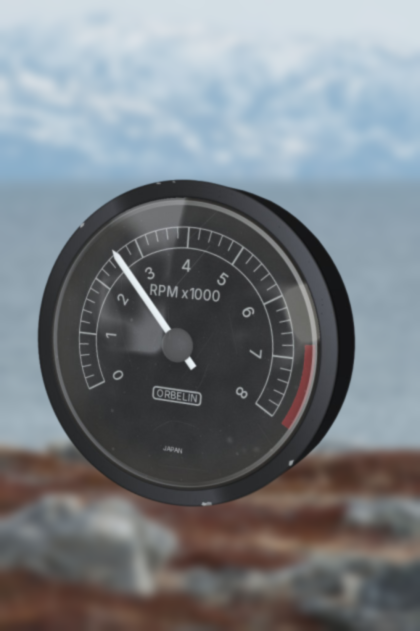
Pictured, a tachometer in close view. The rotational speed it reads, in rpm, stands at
2600 rpm
